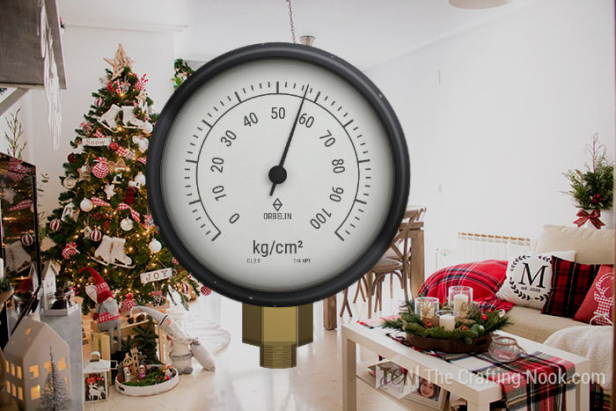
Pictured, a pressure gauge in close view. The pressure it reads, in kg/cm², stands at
57 kg/cm²
